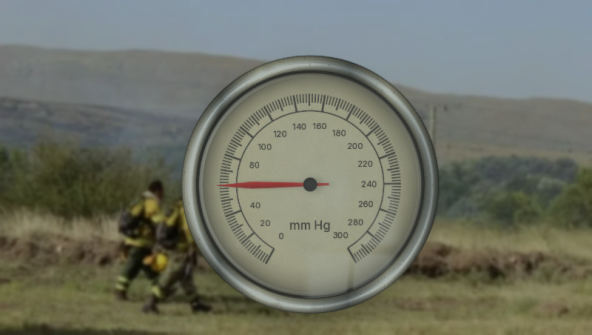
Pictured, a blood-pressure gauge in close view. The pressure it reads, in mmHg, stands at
60 mmHg
